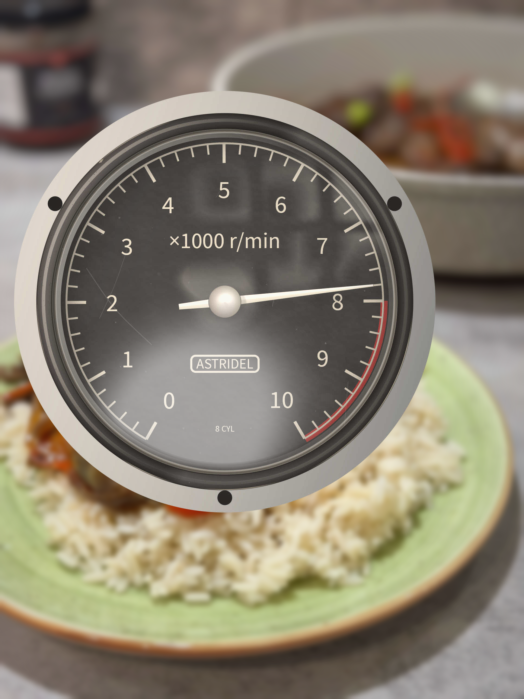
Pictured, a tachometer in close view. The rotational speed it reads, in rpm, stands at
7800 rpm
